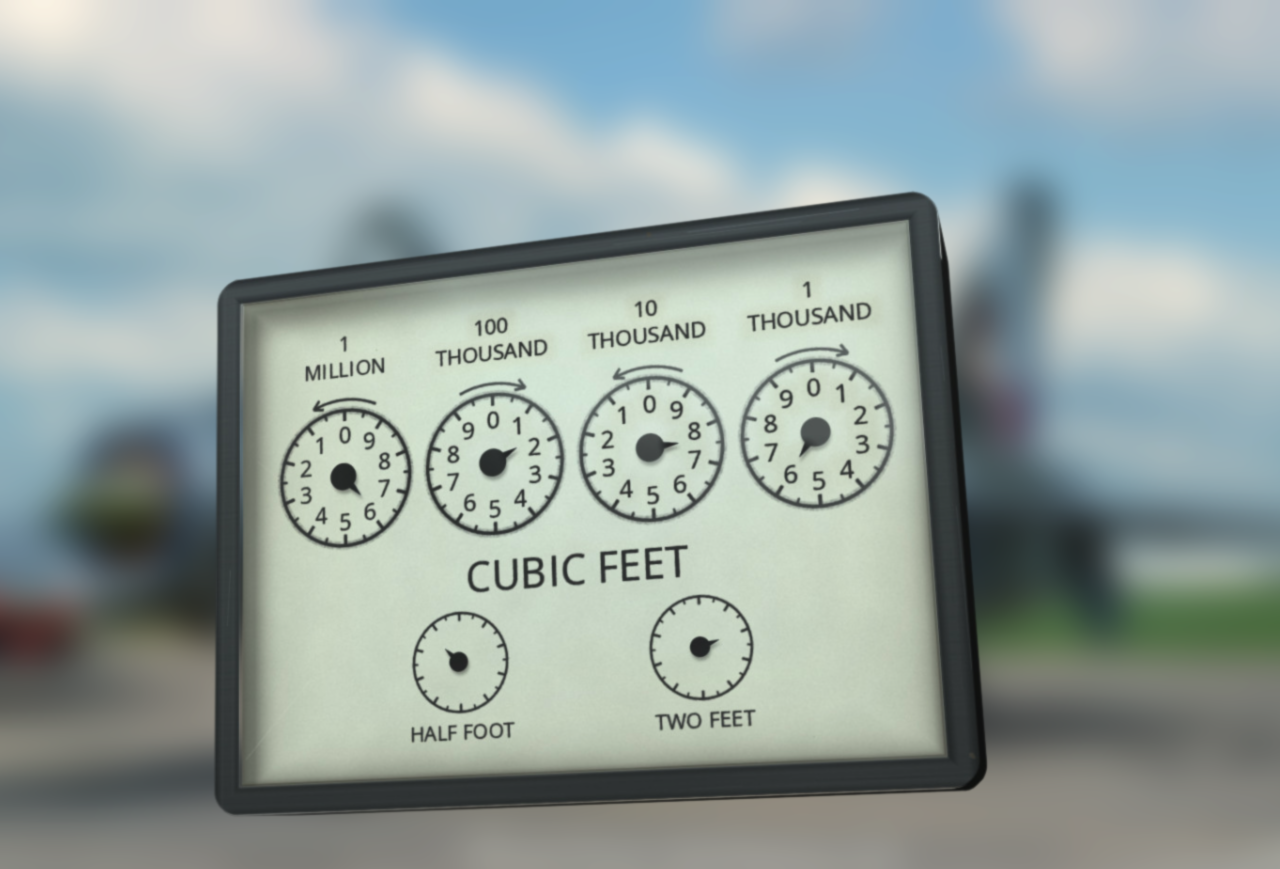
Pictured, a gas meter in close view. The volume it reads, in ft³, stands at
617600 ft³
